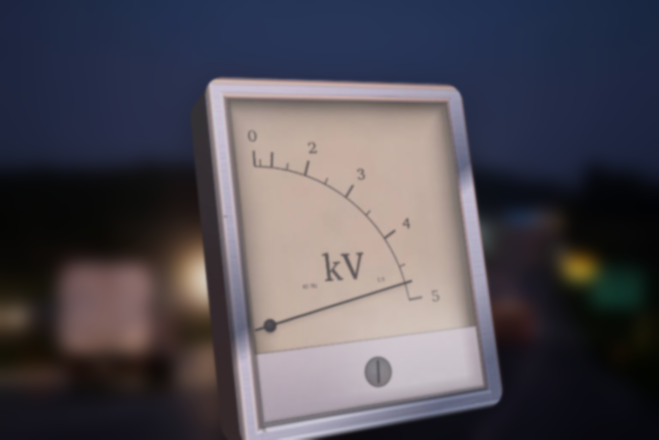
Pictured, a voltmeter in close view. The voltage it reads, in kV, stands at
4.75 kV
